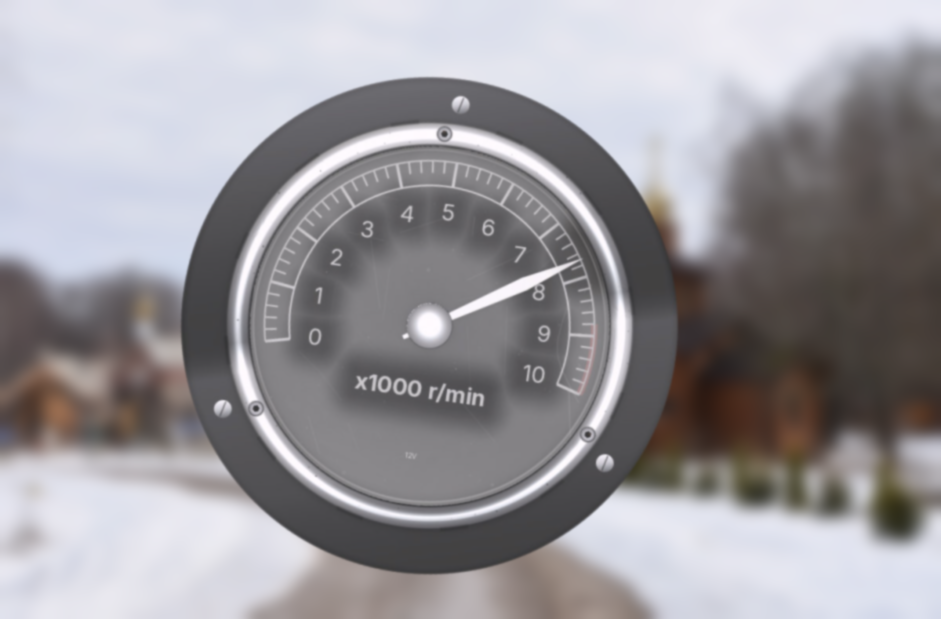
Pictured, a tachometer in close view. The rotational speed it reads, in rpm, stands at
7700 rpm
